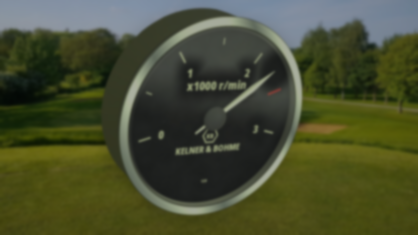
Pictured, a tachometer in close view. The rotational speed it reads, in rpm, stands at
2250 rpm
